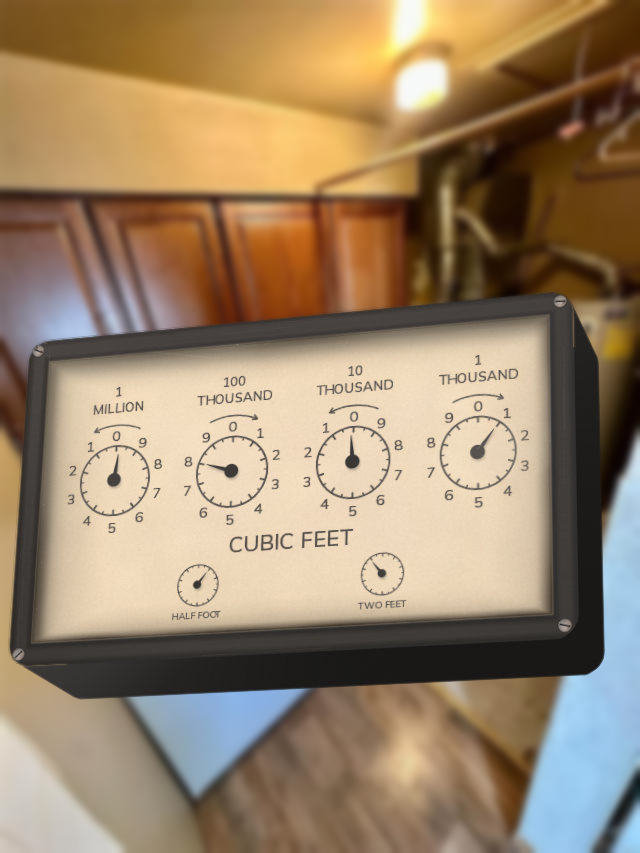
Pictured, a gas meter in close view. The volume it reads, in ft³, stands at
980100 ft³
